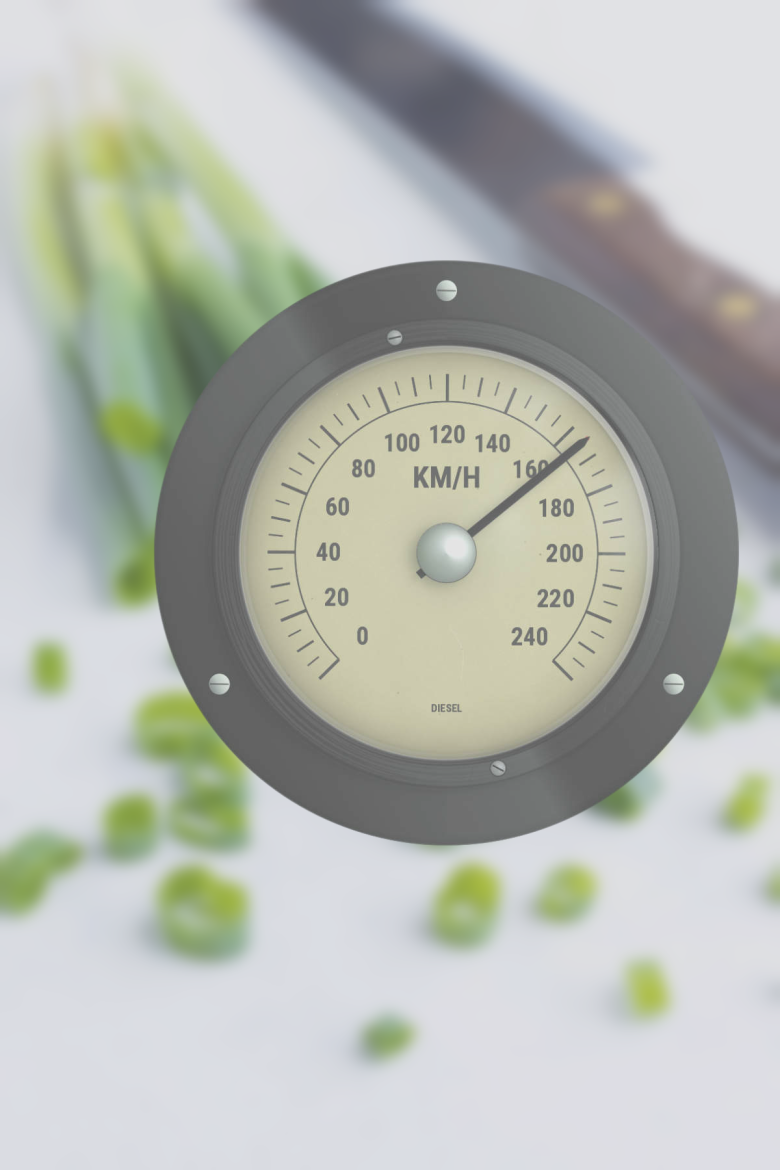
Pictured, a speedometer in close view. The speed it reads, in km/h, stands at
165 km/h
